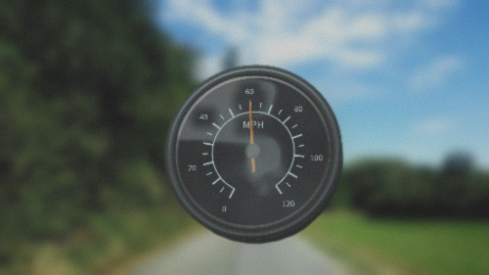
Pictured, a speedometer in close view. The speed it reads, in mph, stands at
60 mph
